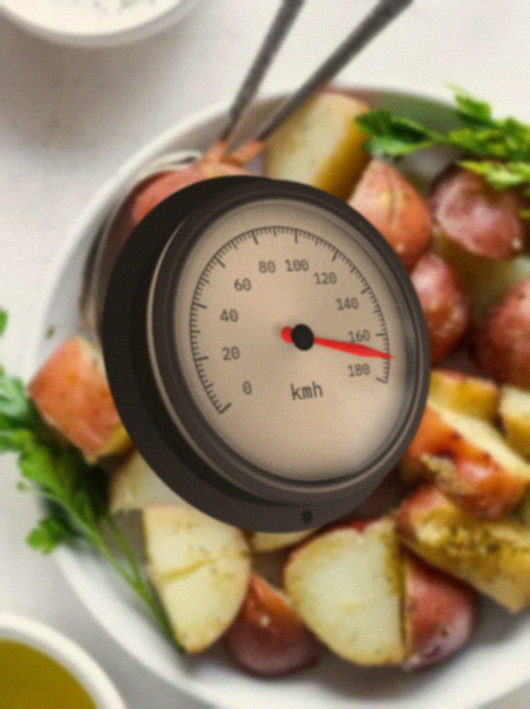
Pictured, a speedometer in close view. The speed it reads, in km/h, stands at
170 km/h
